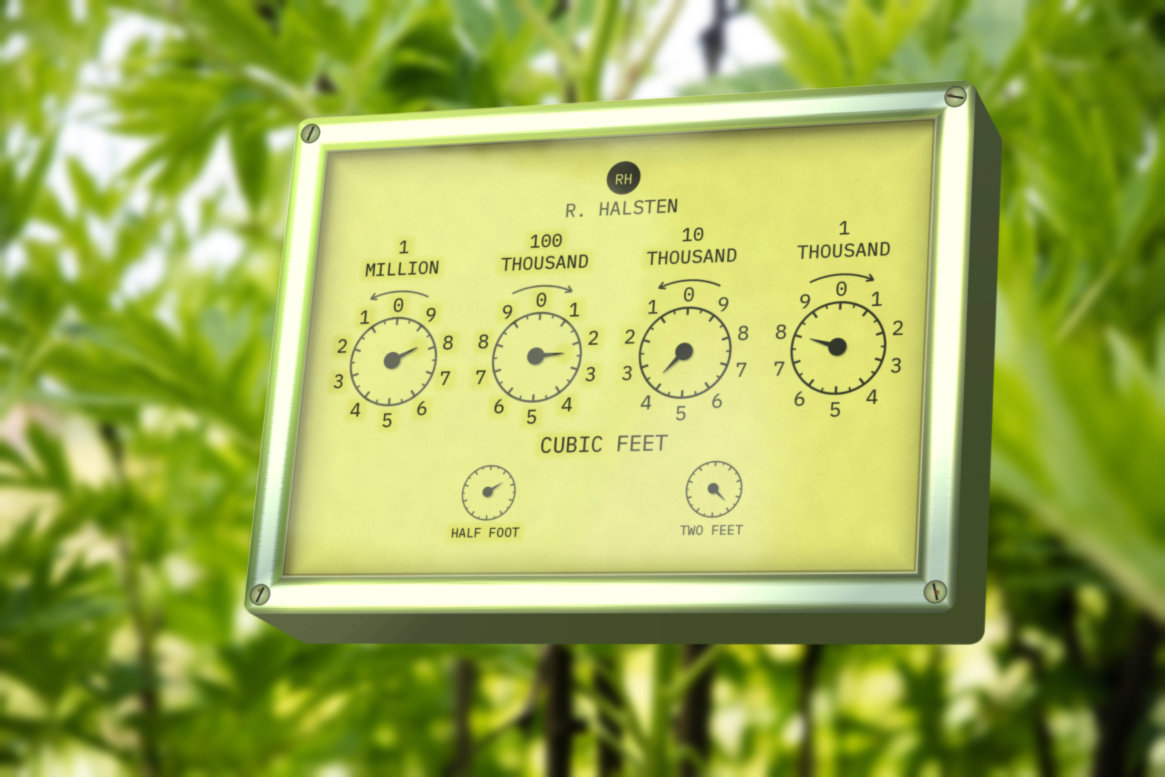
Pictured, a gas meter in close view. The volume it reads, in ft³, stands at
823800 ft³
